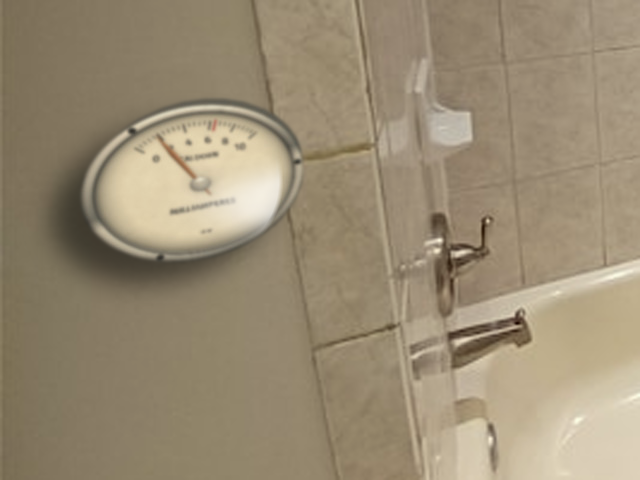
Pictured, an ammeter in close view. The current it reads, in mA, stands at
2 mA
